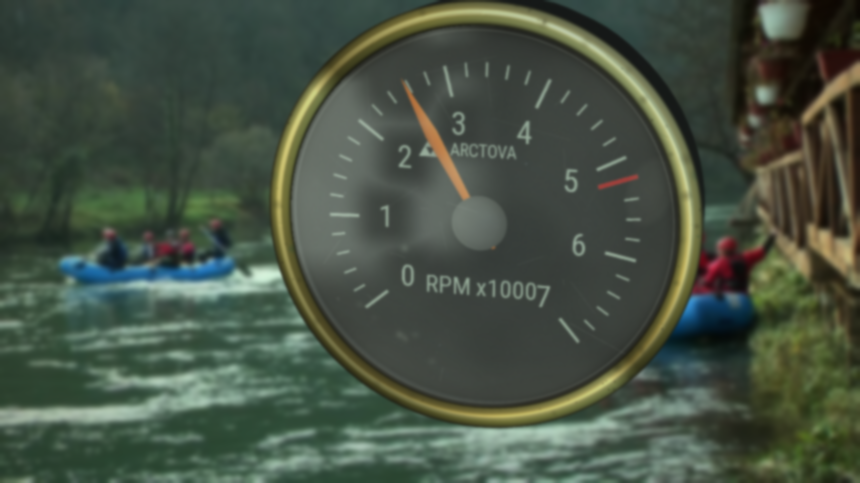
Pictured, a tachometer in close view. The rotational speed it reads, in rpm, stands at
2600 rpm
